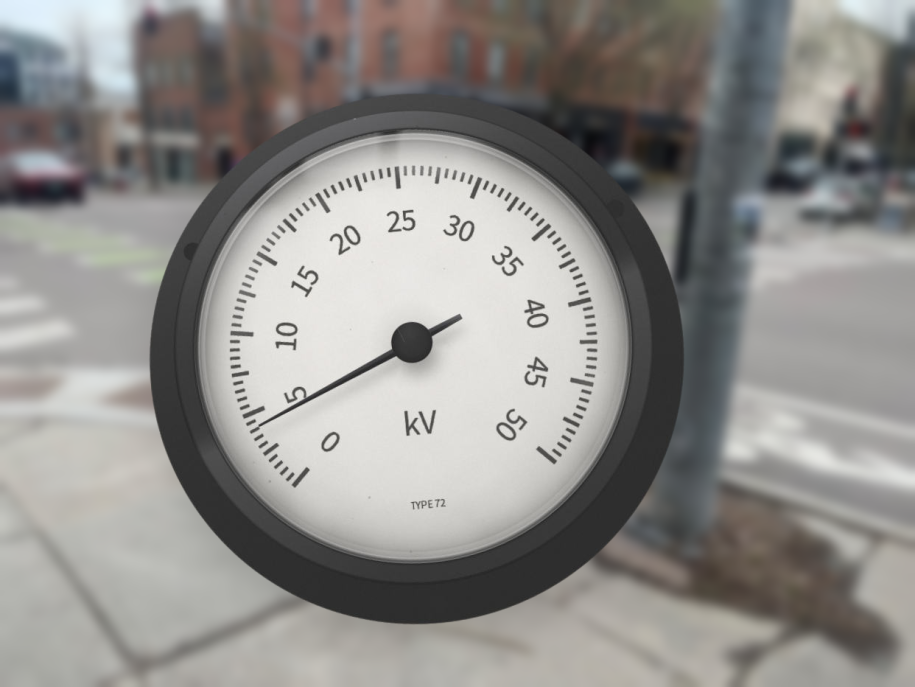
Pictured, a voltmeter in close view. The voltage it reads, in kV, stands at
4 kV
